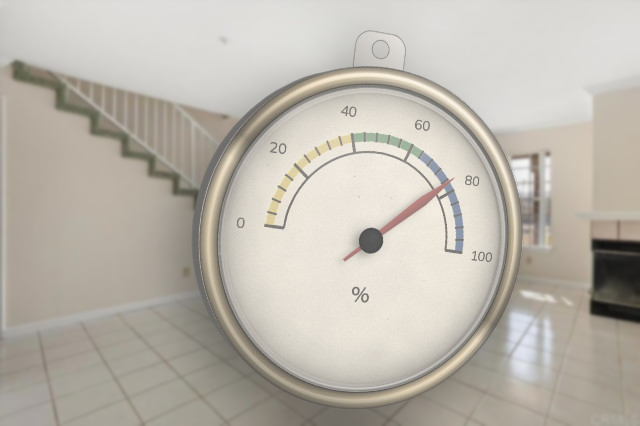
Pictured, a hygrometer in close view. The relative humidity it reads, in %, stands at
76 %
